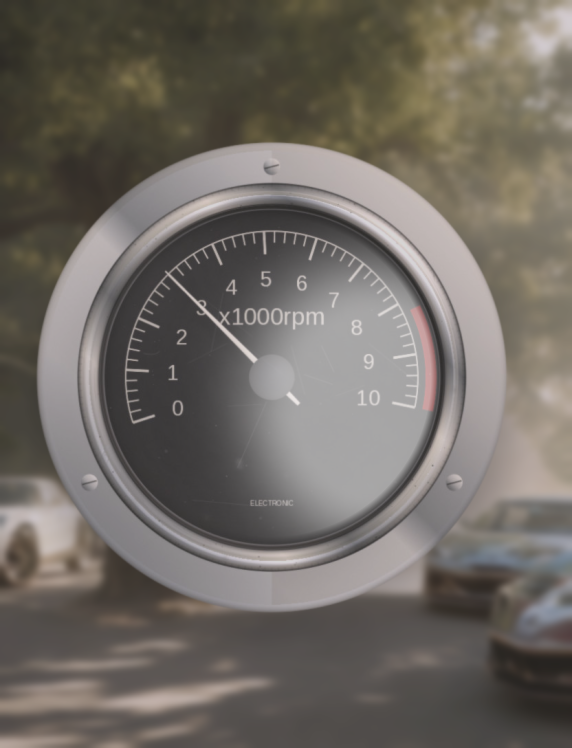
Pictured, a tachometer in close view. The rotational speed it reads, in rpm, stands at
3000 rpm
